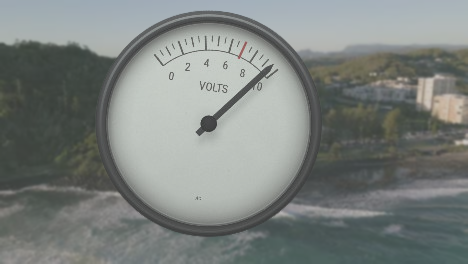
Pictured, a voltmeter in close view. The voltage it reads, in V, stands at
9.5 V
